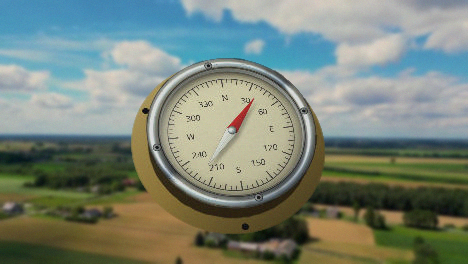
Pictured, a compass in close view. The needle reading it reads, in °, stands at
40 °
